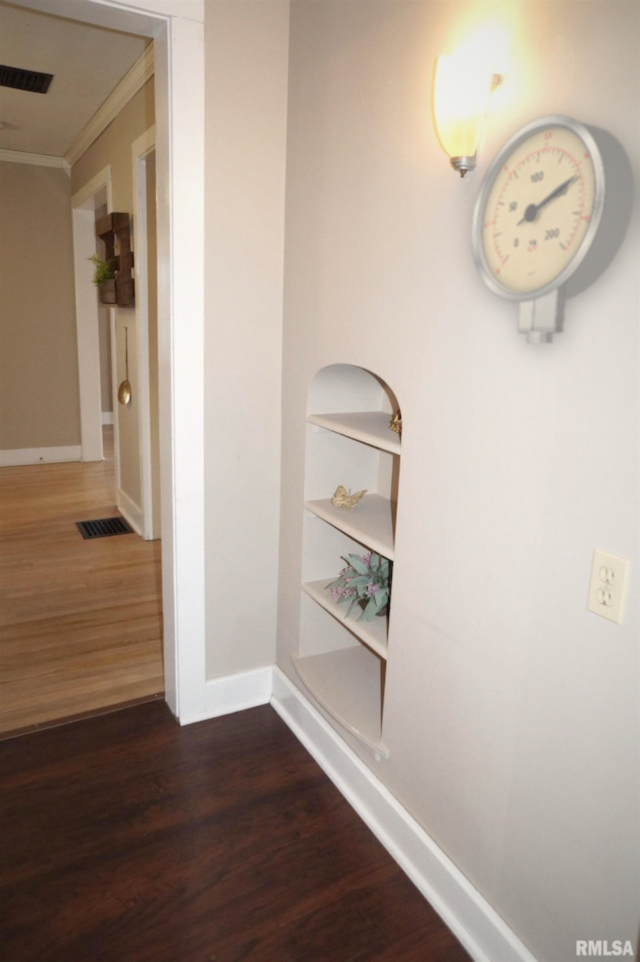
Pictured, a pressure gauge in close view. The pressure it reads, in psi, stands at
150 psi
